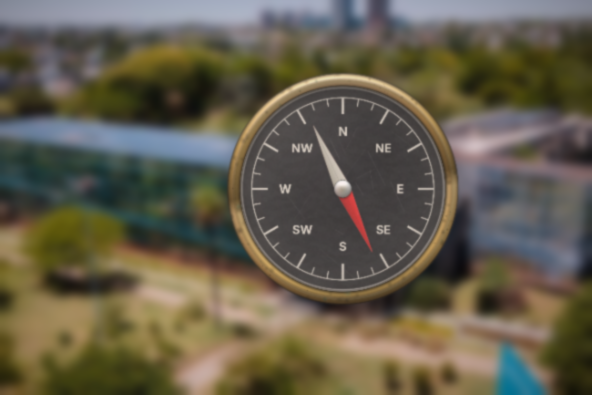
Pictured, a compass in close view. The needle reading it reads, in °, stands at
155 °
